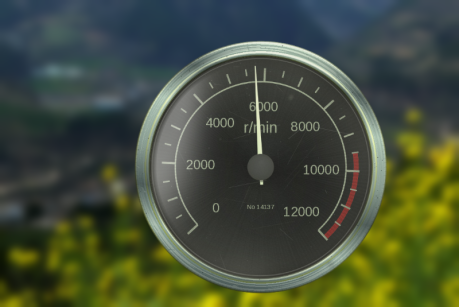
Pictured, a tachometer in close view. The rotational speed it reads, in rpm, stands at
5750 rpm
